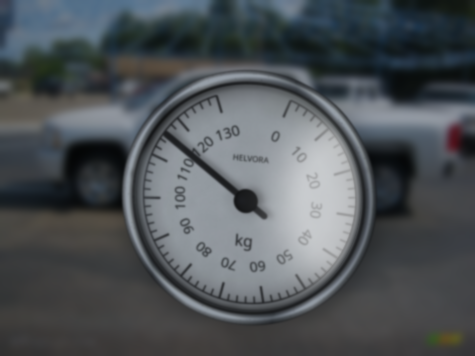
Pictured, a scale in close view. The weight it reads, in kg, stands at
116 kg
